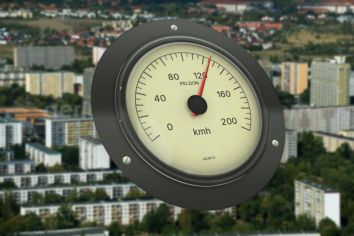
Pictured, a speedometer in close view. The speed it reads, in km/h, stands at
125 km/h
